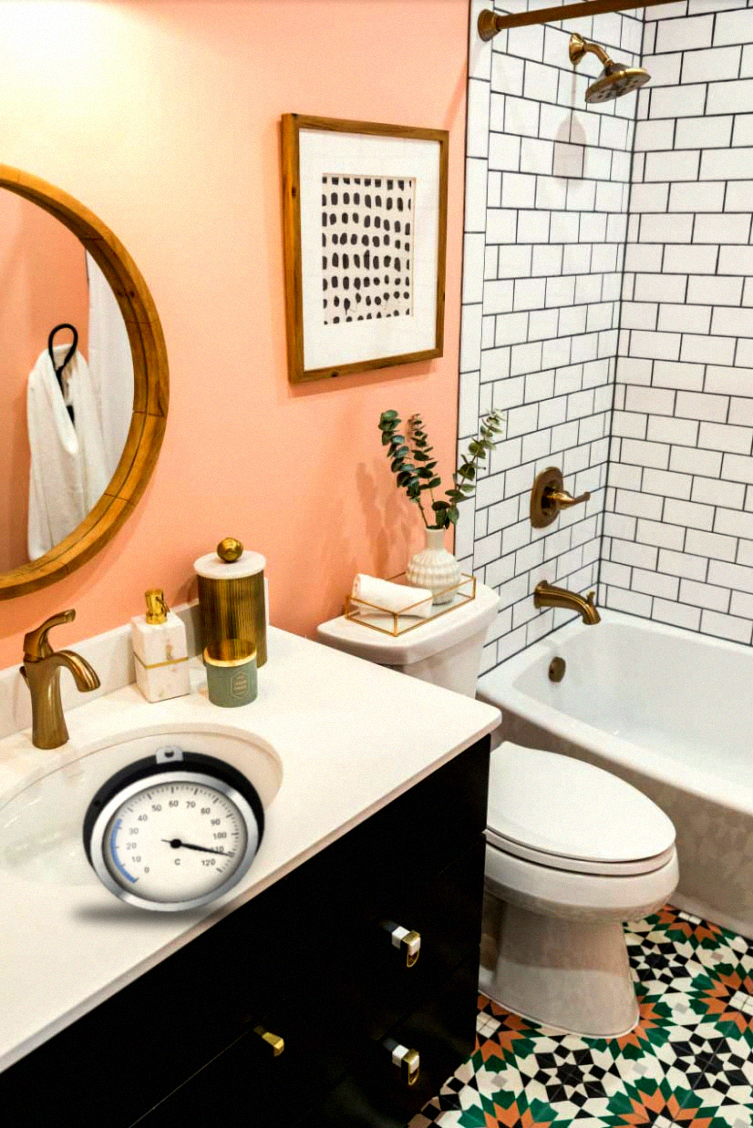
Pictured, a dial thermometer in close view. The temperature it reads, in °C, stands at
110 °C
